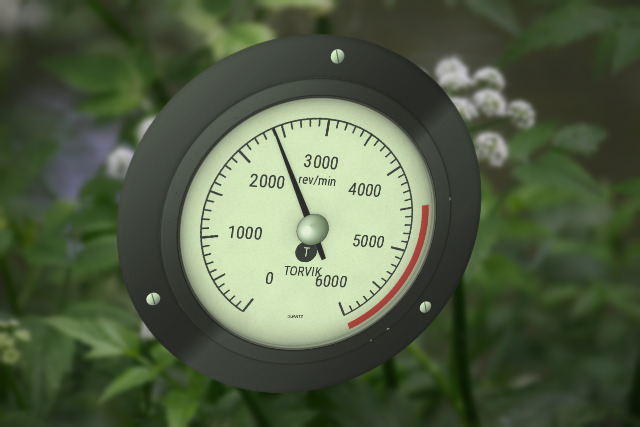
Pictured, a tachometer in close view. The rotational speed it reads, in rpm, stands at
2400 rpm
